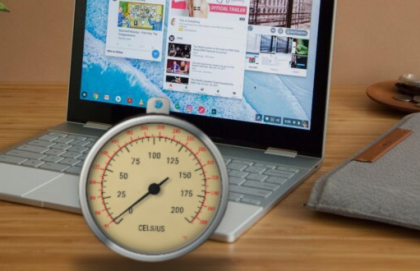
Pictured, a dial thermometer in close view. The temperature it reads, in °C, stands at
5 °C
